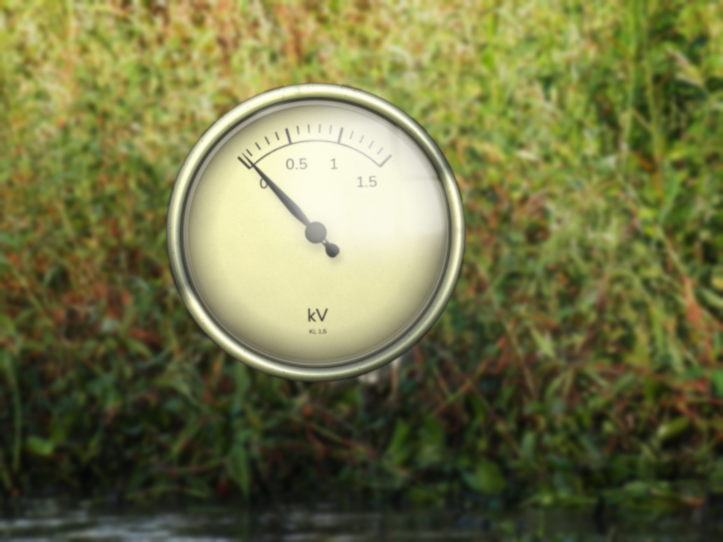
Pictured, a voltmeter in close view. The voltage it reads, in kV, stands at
0.05 kV
